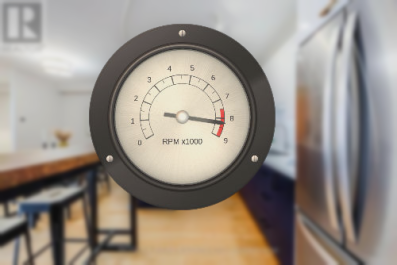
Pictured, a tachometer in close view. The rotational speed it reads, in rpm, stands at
8250 rpm
